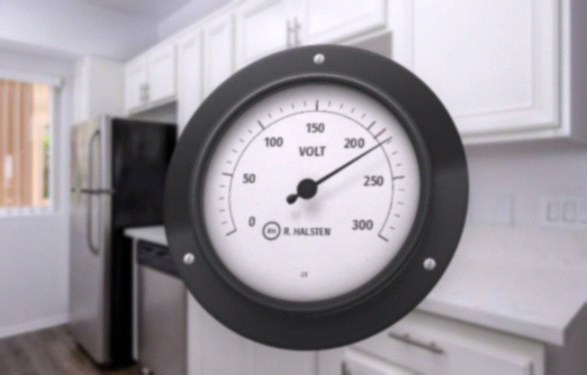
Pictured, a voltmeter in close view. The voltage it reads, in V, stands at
220 V
